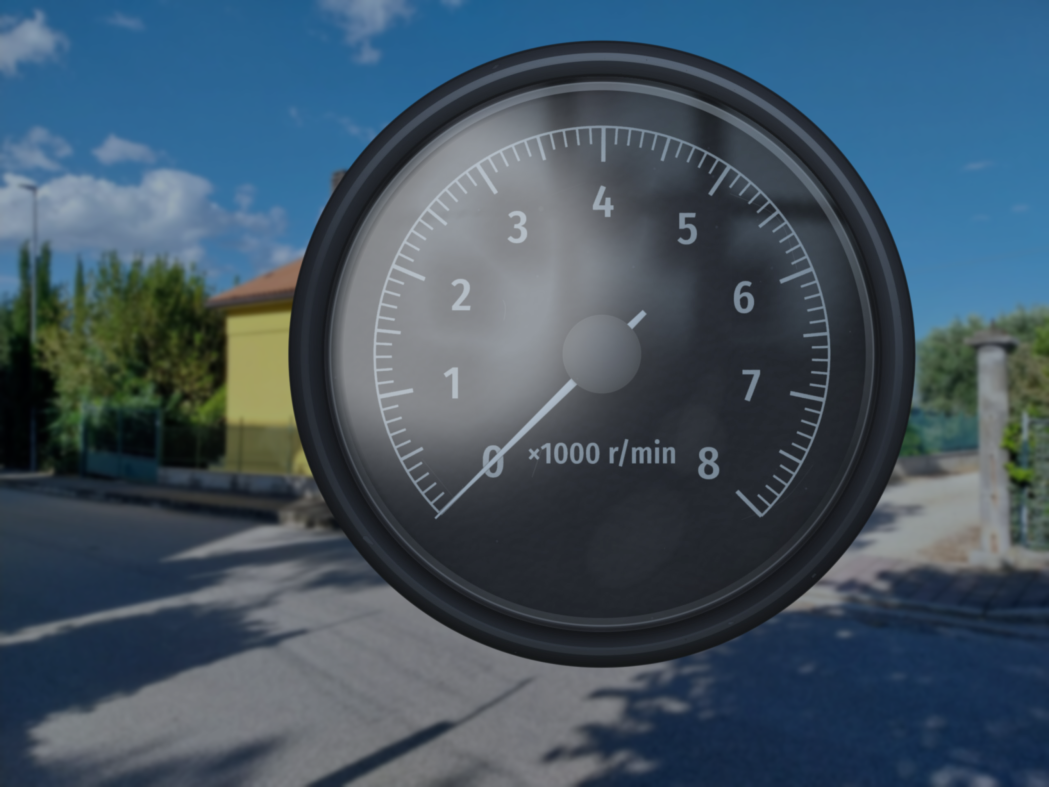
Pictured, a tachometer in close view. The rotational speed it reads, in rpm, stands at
0 rpm
